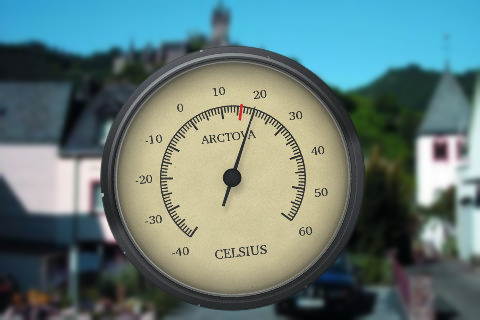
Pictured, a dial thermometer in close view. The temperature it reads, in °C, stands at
20 °C
